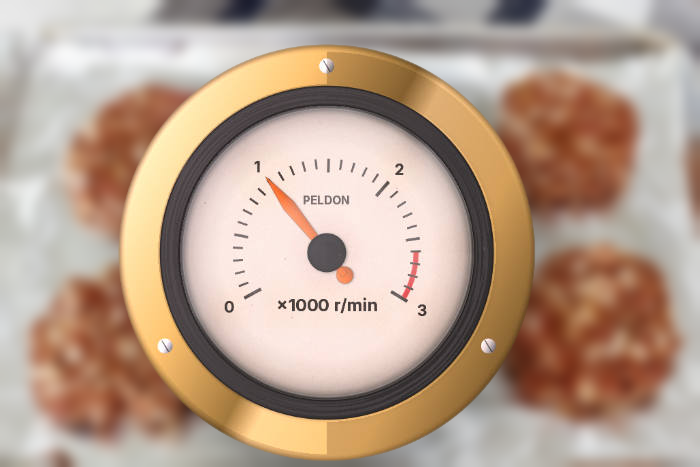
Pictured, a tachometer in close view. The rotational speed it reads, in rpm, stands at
1000 rpm
